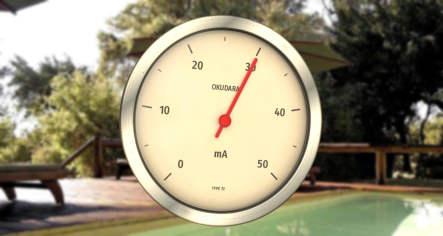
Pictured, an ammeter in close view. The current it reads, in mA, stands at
30 mA
